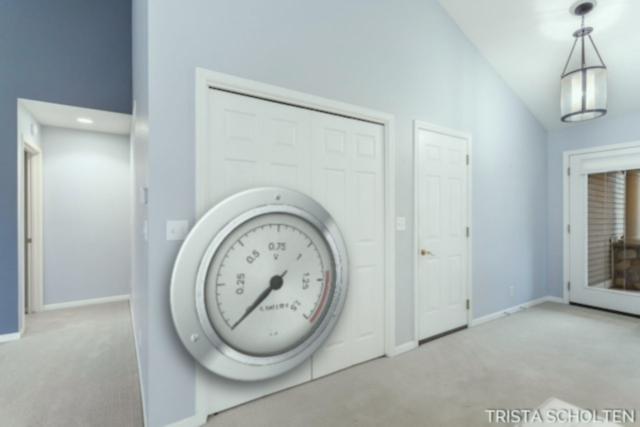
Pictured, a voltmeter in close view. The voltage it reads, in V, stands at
0 V
